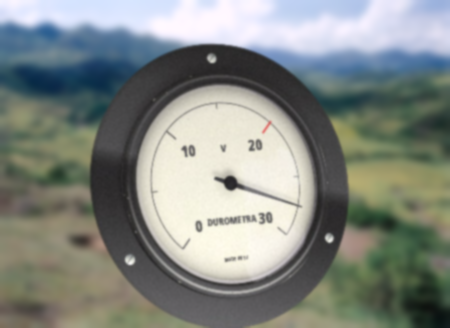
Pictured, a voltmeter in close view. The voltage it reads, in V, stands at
27.5 V
